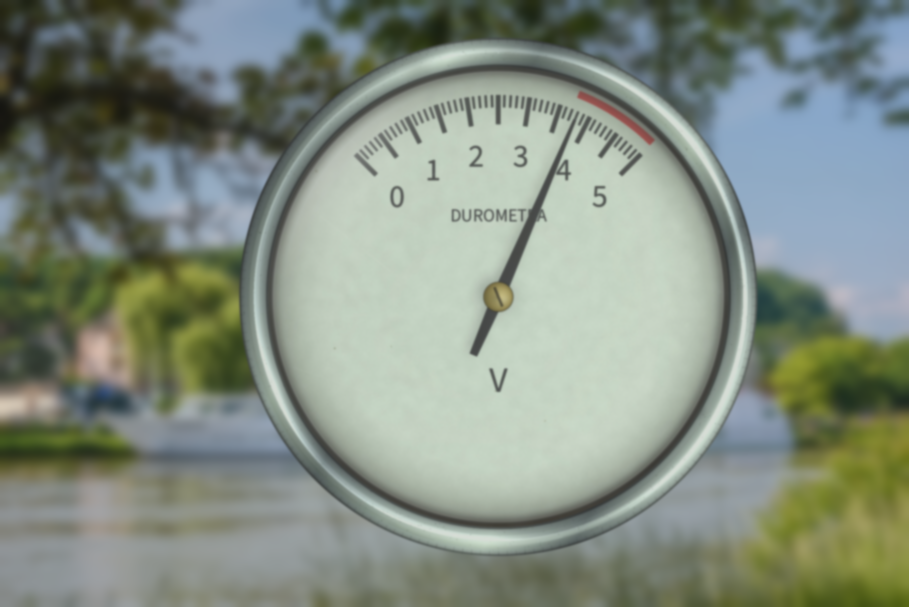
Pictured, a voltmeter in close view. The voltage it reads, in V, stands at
3.8 V
